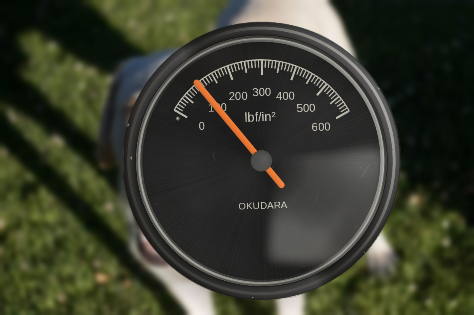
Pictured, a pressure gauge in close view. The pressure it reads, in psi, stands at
100 psi
